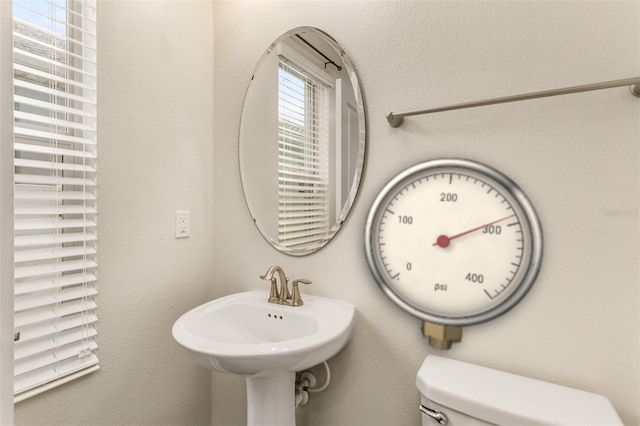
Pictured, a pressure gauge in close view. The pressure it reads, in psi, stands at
290 psi
